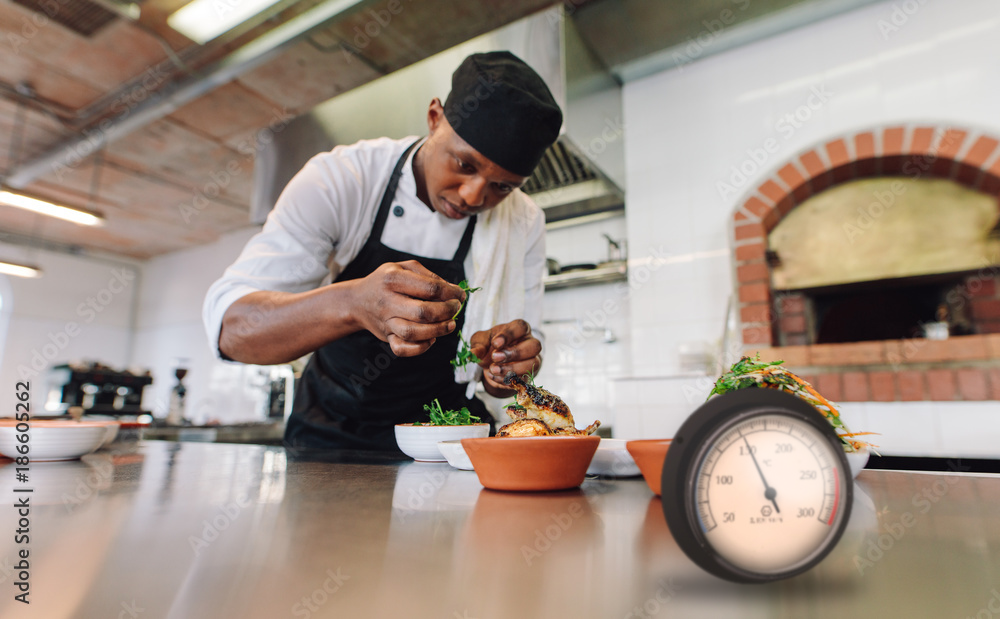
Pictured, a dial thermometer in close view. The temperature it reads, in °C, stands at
150 °C
